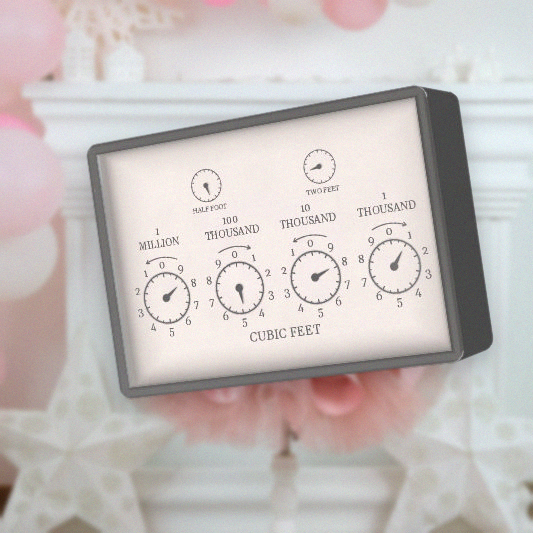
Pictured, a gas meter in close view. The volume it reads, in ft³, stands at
848100 ft³
